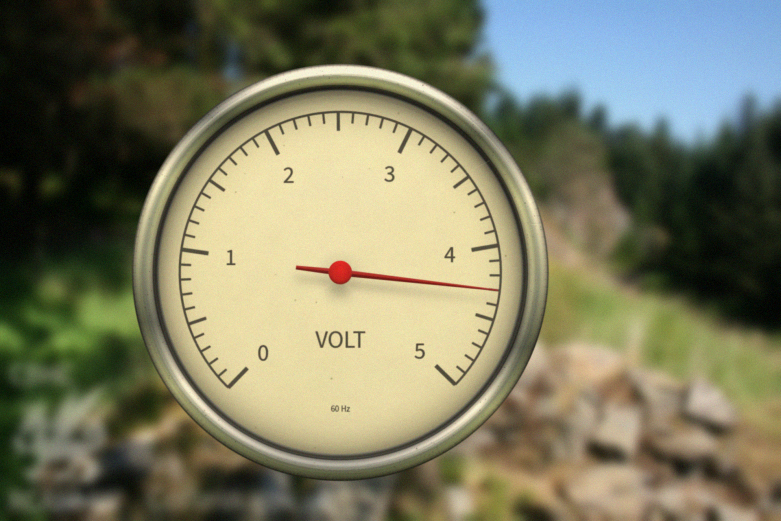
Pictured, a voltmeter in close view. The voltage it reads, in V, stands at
4.3 V
